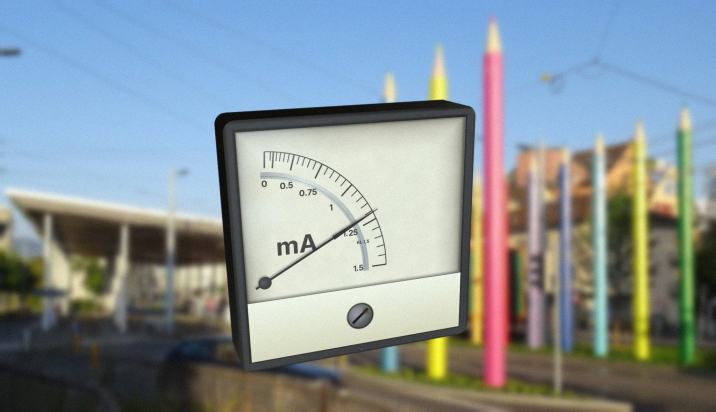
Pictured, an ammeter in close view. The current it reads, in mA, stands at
1.2 mA
